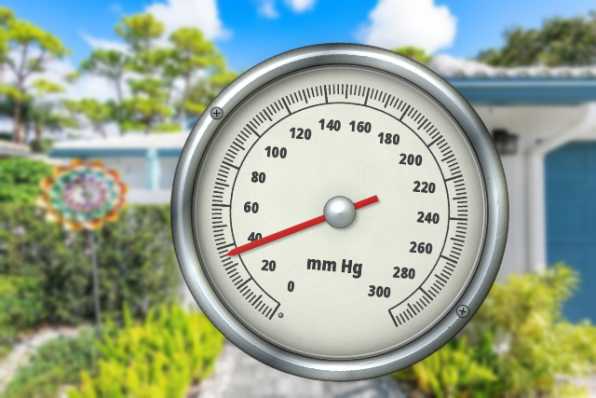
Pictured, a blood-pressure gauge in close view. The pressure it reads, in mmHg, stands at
36 mmHg
